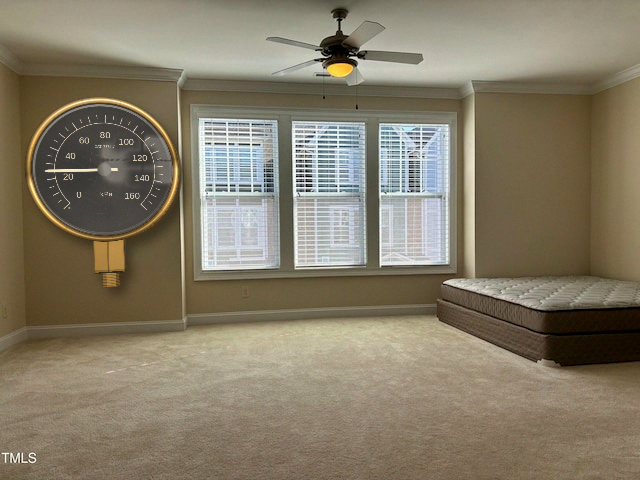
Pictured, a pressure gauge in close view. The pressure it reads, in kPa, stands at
25 kPa
